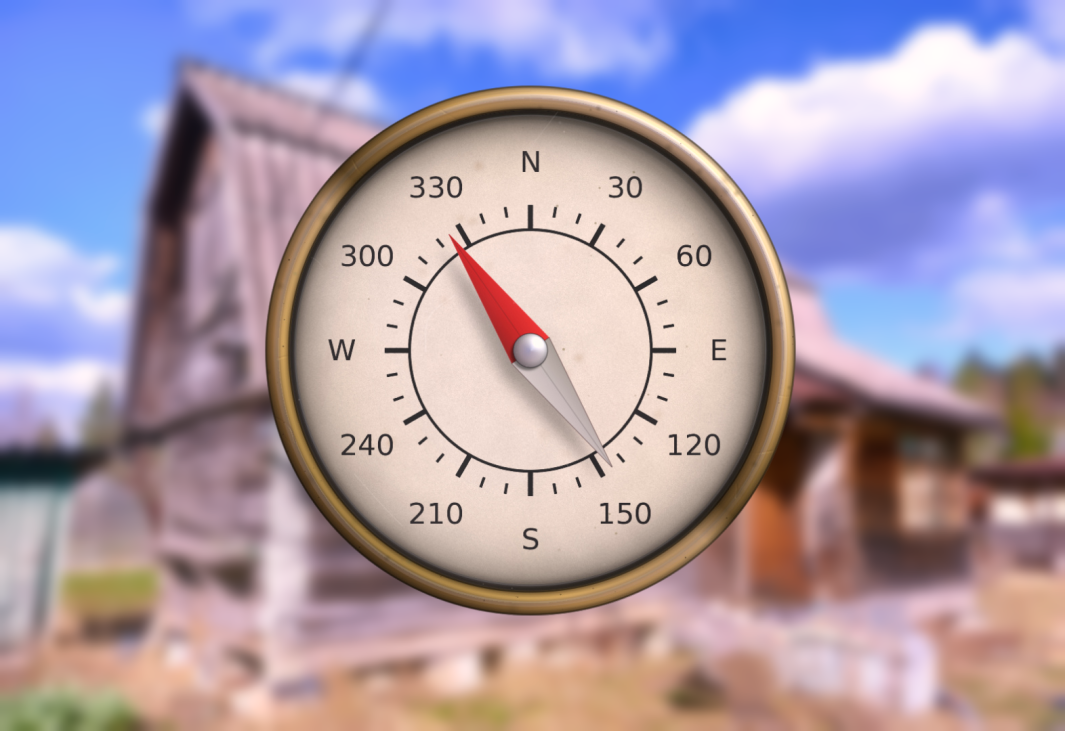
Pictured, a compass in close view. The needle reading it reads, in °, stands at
325 °
